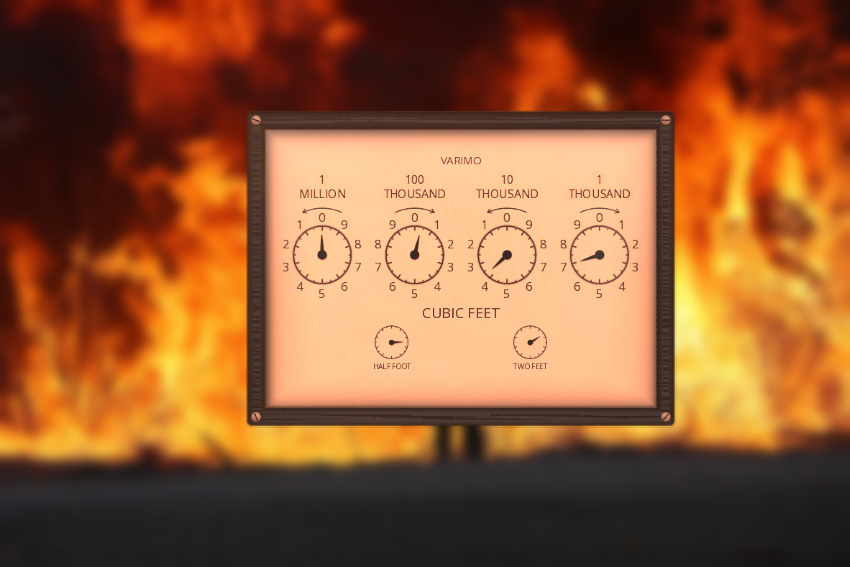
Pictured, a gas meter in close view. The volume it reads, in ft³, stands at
3700 ft³
